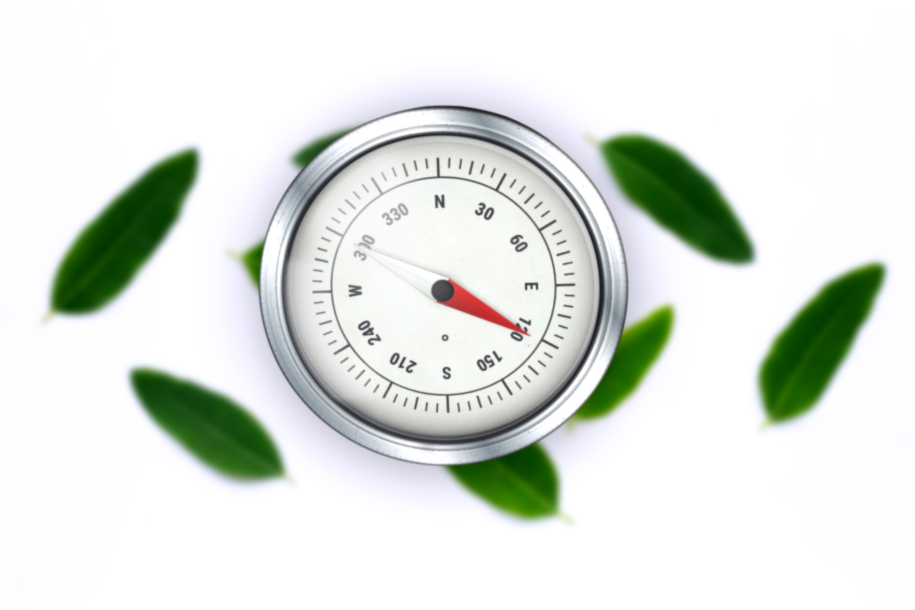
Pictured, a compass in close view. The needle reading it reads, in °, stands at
120 °
